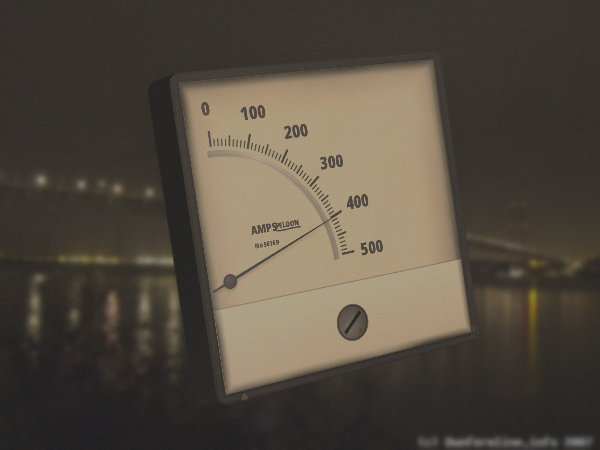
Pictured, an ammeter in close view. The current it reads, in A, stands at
400 A
